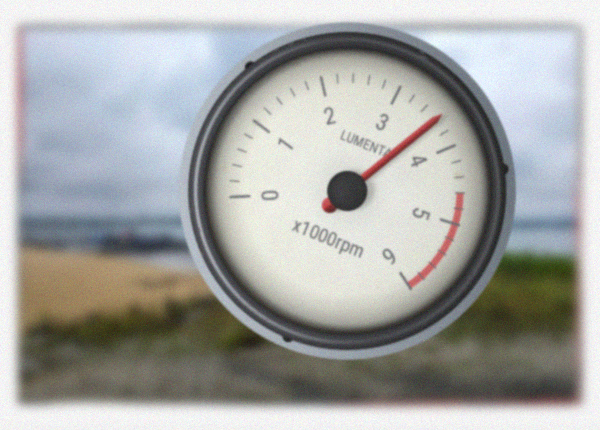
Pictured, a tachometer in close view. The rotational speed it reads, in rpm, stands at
3600 rpm
